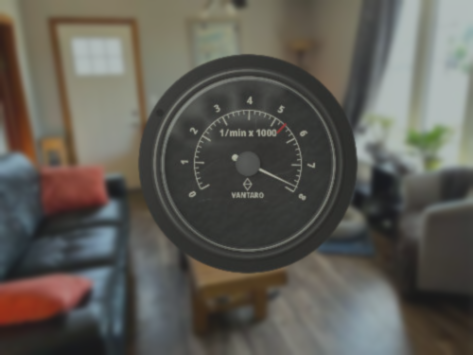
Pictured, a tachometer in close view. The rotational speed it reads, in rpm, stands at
7800 rpm
